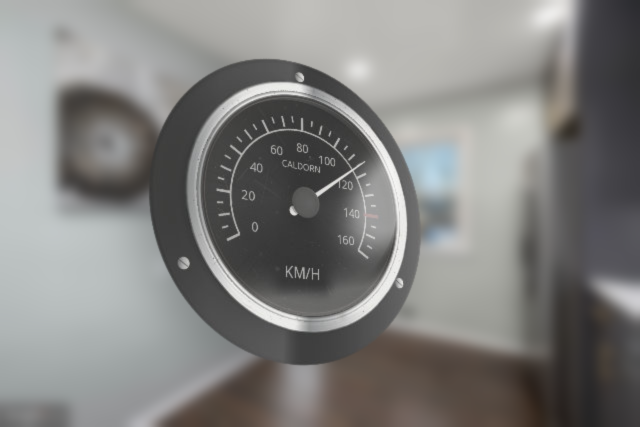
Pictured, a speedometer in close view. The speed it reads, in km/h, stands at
115 km/h
